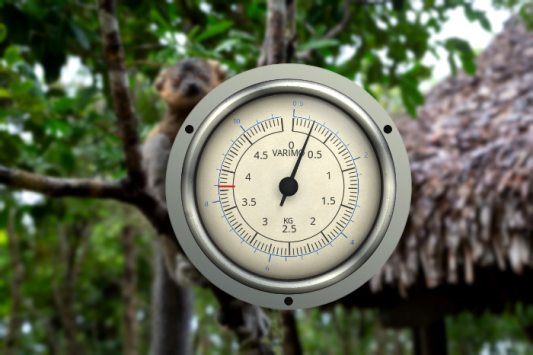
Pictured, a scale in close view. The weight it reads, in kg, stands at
0.25 kg
